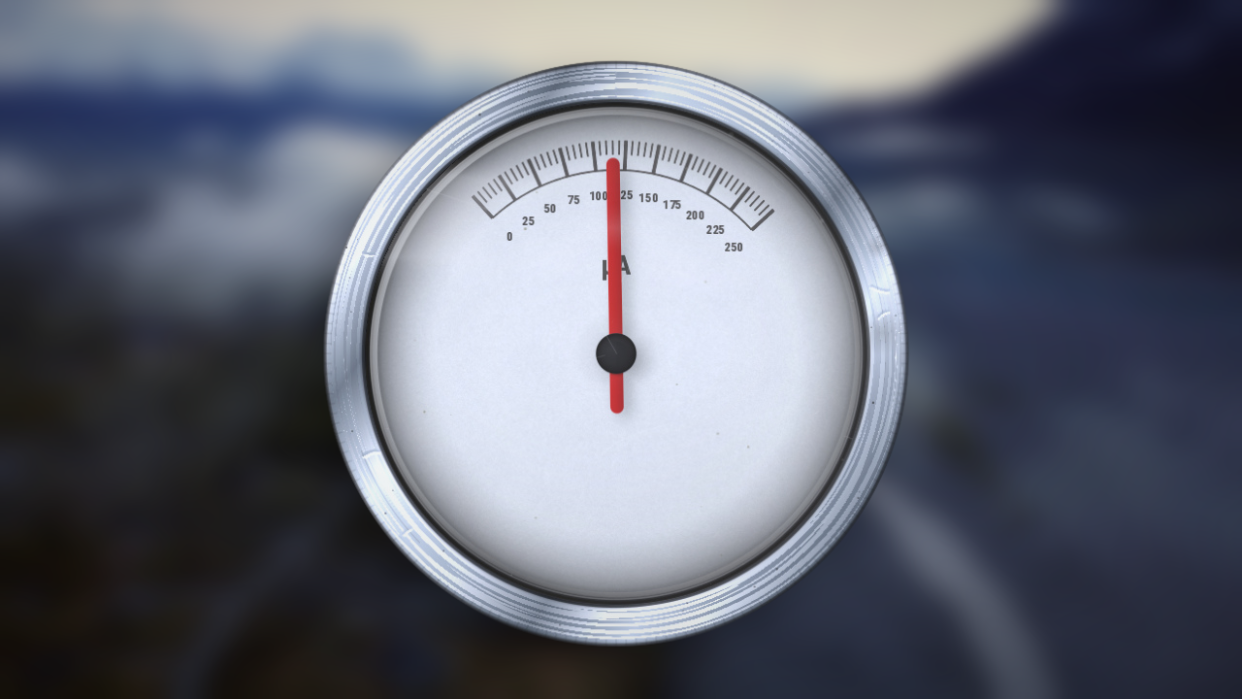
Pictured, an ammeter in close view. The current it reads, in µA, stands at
115 µA
